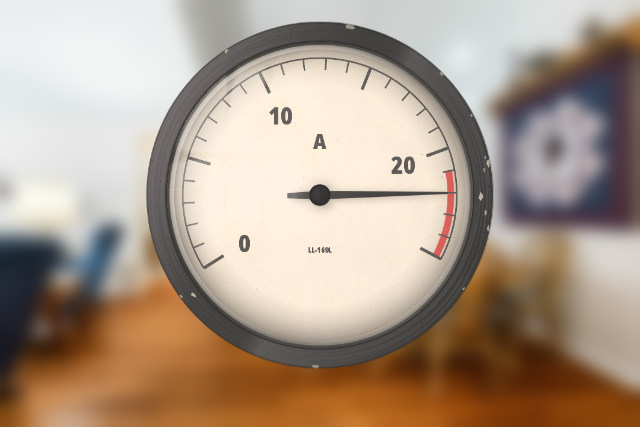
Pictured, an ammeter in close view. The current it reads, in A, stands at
22 A
